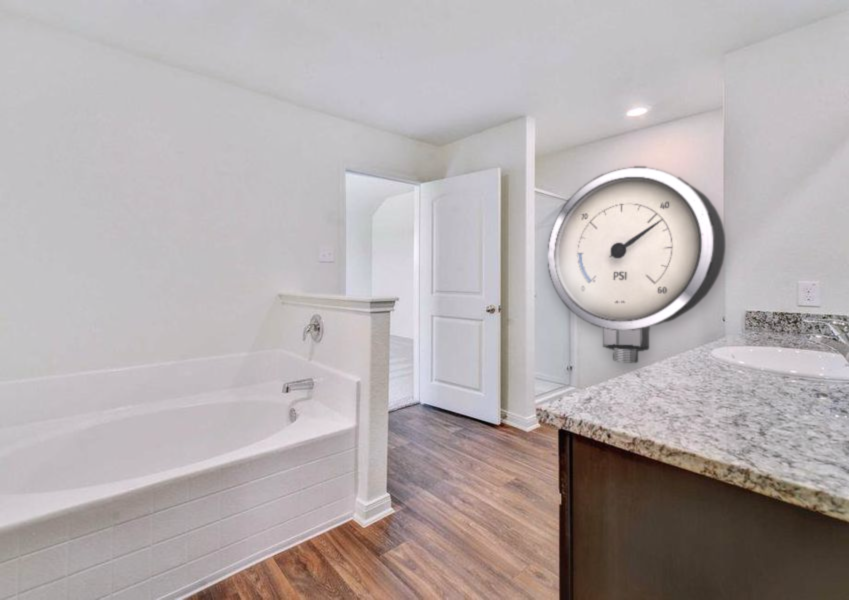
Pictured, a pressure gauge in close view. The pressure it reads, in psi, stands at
42.5 psi
